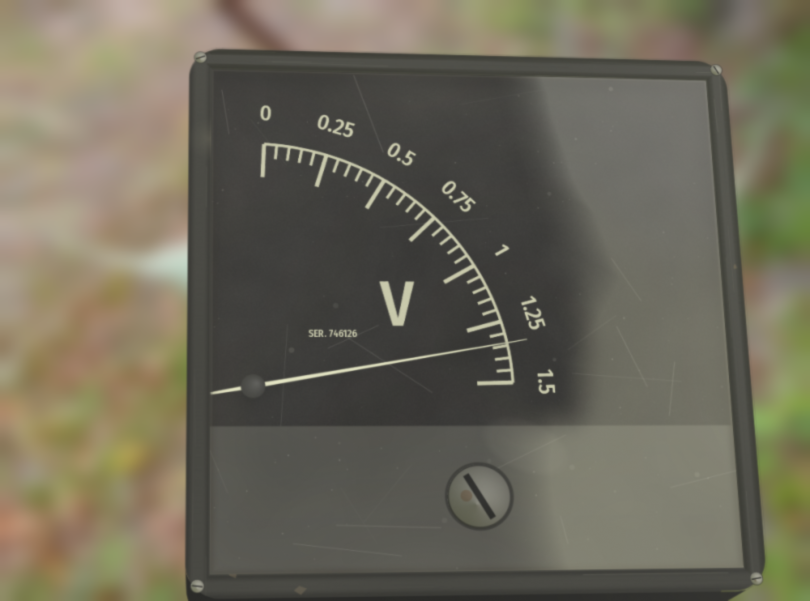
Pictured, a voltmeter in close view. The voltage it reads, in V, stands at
1.35 V
